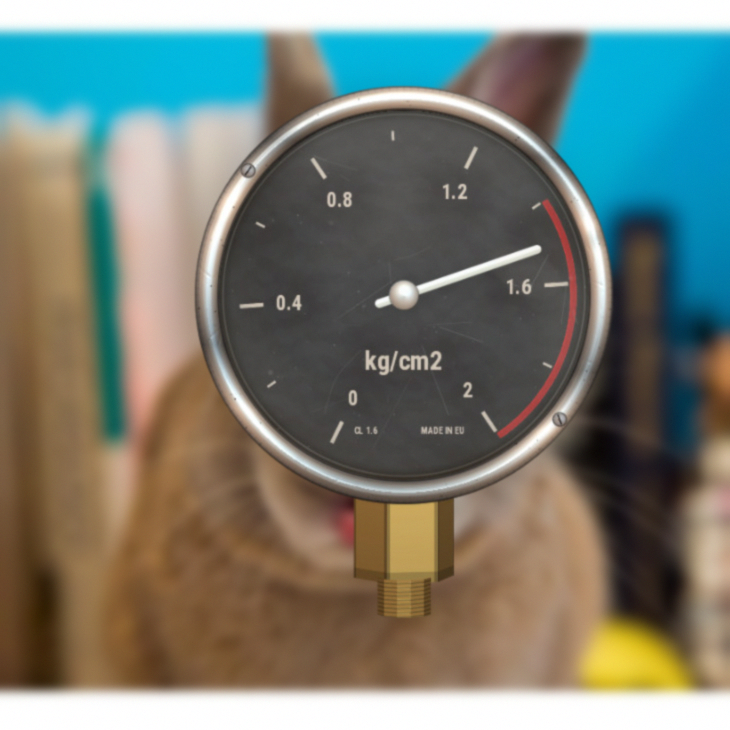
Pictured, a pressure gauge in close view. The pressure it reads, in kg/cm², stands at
1.5 kg/cm²
